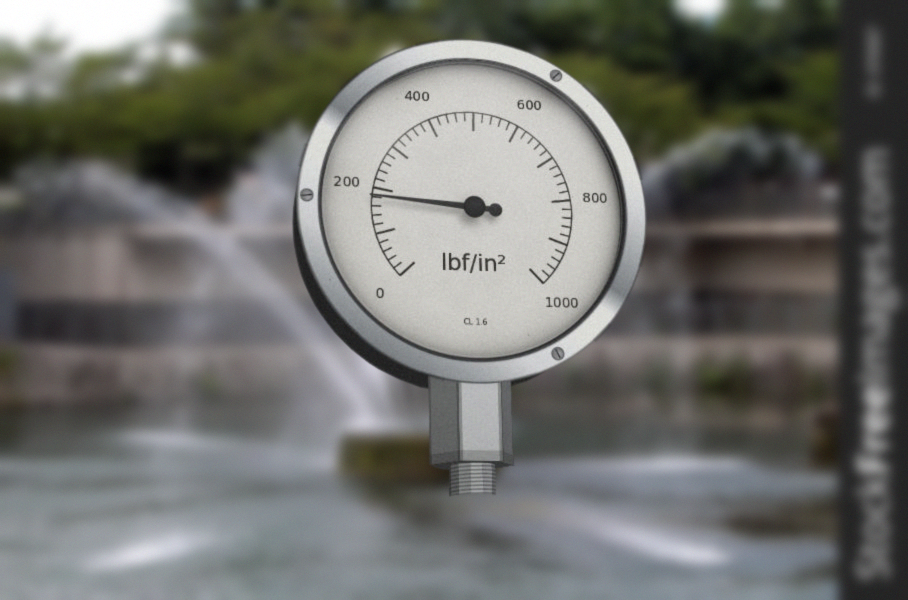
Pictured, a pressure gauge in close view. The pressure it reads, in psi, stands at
180 psi
